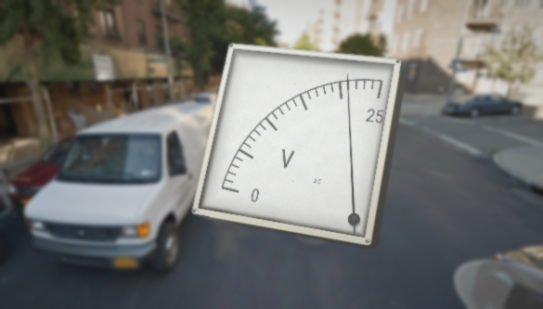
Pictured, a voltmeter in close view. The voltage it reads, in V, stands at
21 V
